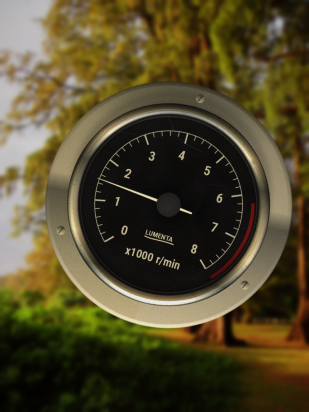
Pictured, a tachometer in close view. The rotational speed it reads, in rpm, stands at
1500 rpm
